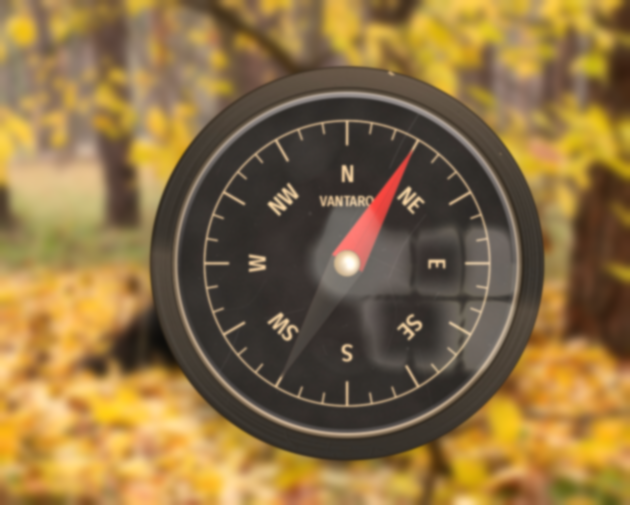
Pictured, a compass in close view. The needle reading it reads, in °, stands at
30 °
